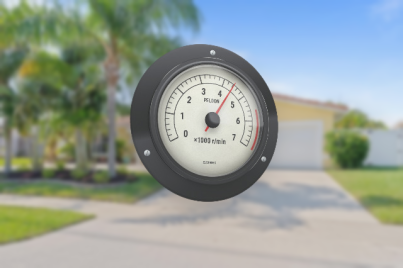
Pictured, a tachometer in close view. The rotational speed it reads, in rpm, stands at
4400 rpm
